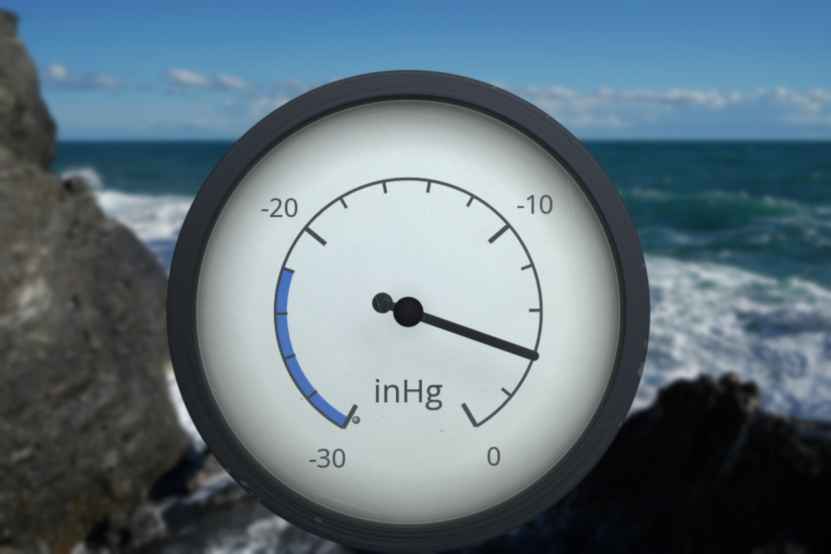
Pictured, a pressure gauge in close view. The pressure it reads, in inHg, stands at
-4 inHg
